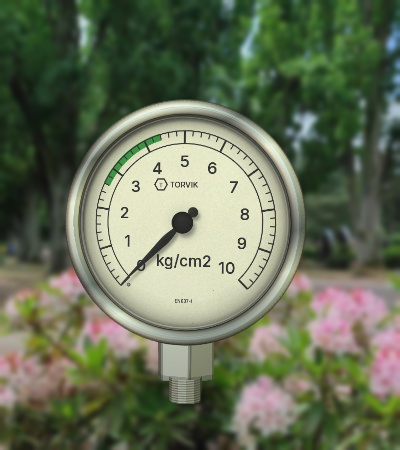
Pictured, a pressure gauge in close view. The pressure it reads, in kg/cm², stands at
0 kg/cm²
